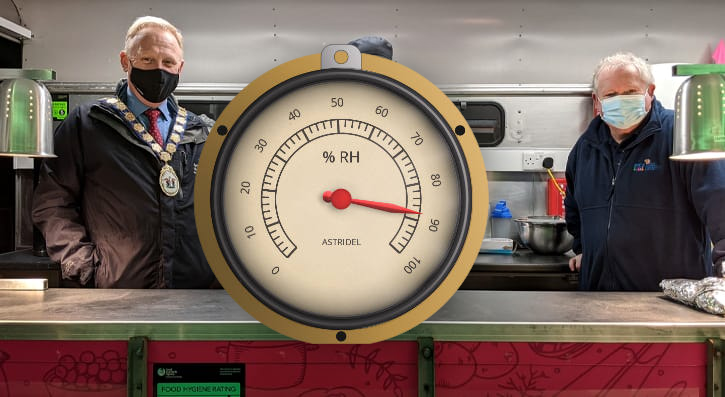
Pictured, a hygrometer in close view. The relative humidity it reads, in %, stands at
88 %
